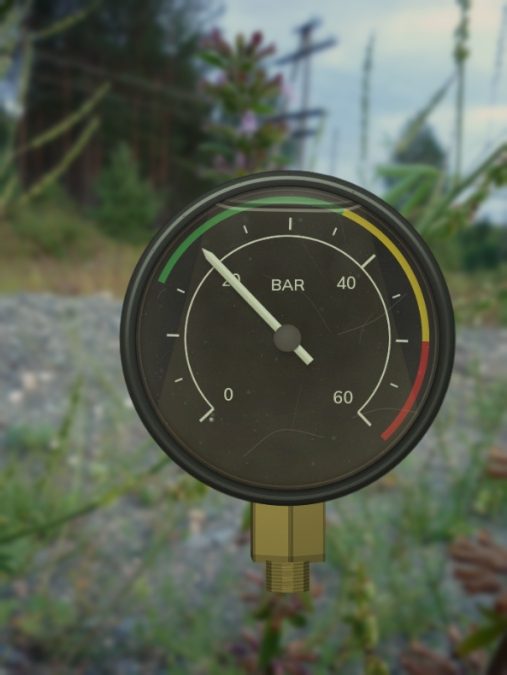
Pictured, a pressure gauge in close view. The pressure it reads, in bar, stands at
20 bar
